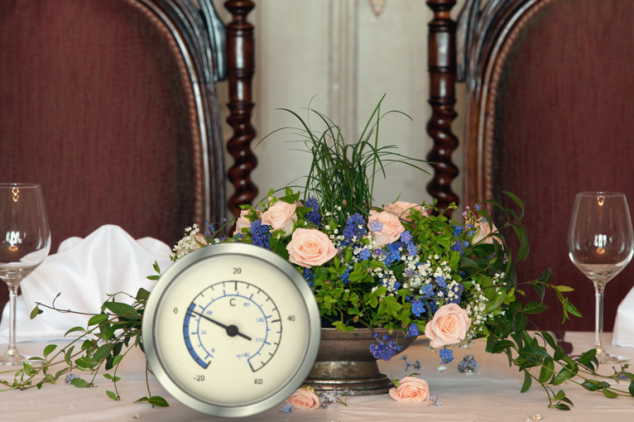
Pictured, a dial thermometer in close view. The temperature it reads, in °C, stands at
2 °C
